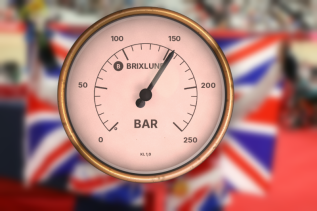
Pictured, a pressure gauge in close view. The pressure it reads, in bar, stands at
155 bar
